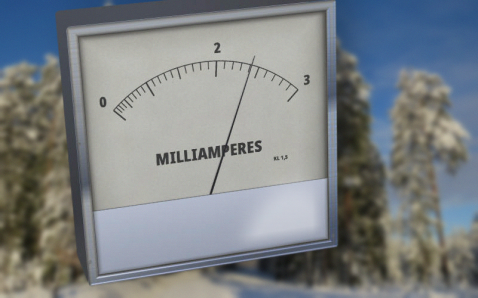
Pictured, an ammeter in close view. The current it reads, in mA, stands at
2.4 mA
